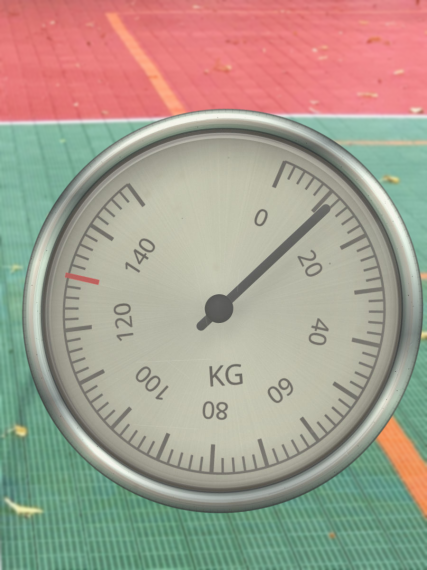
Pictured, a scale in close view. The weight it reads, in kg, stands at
12 kg
